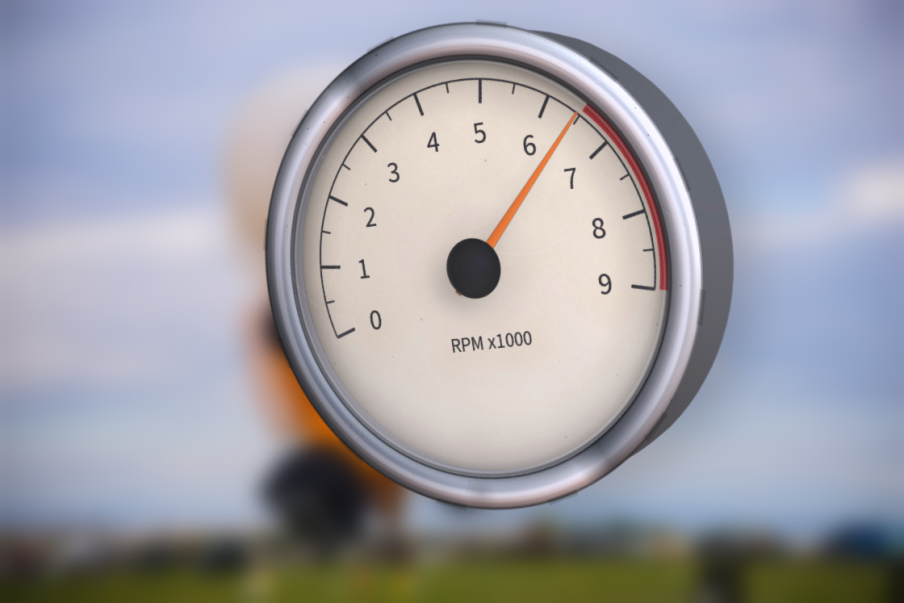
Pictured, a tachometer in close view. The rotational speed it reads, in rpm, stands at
6500 rpm
